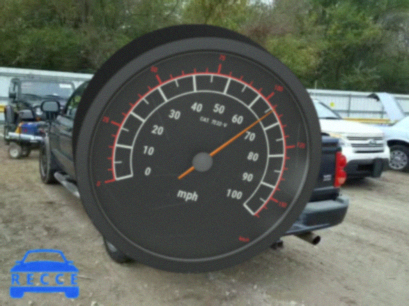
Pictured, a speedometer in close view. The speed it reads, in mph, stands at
65 mph
